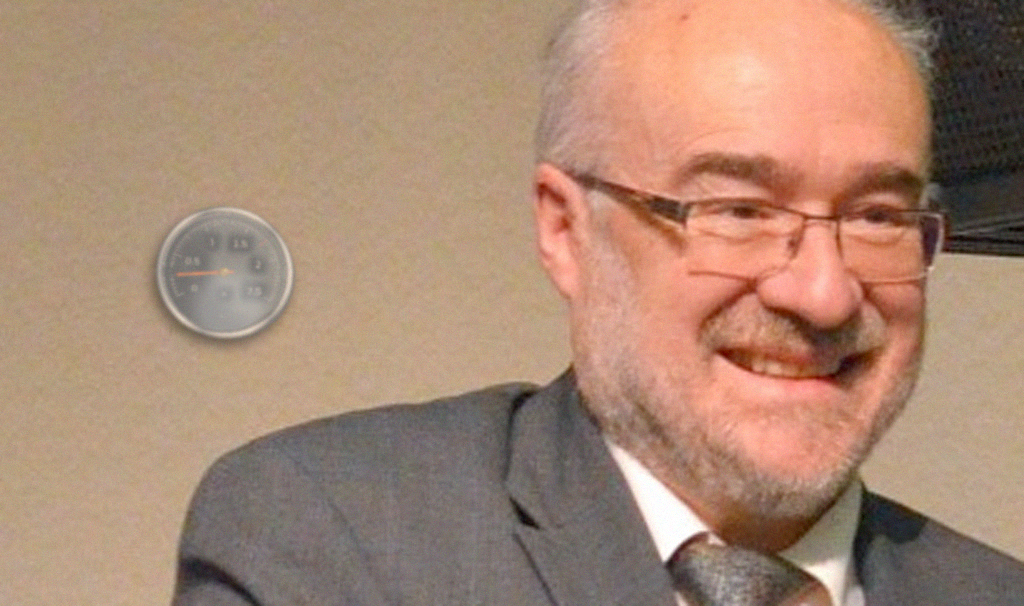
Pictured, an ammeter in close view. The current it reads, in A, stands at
0.25 A
